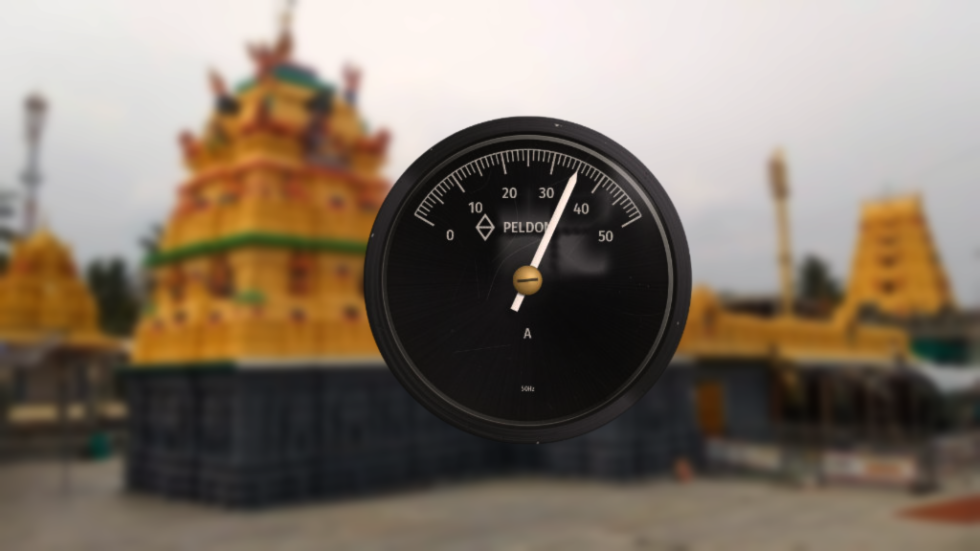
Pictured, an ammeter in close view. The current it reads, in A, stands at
35 A
